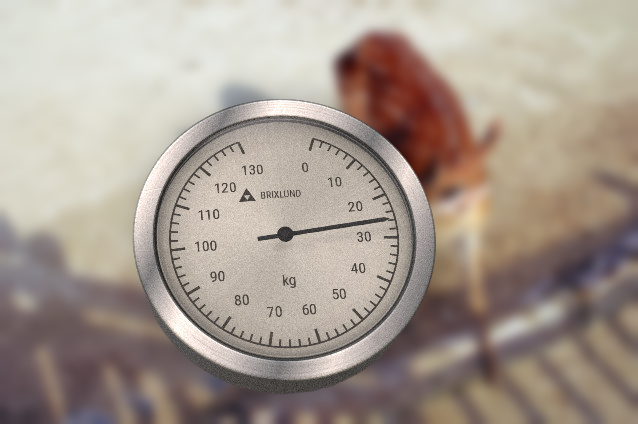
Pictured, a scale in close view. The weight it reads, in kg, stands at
26 kg
